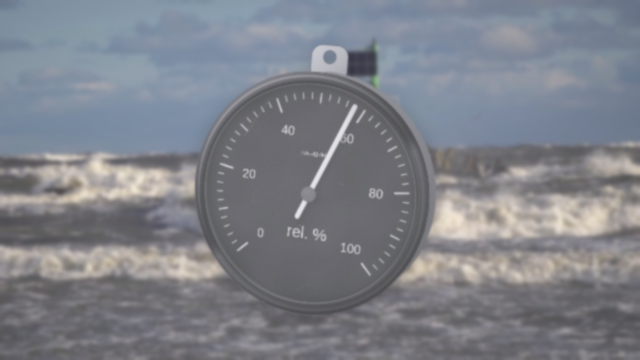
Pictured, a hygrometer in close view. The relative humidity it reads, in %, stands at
58 %
